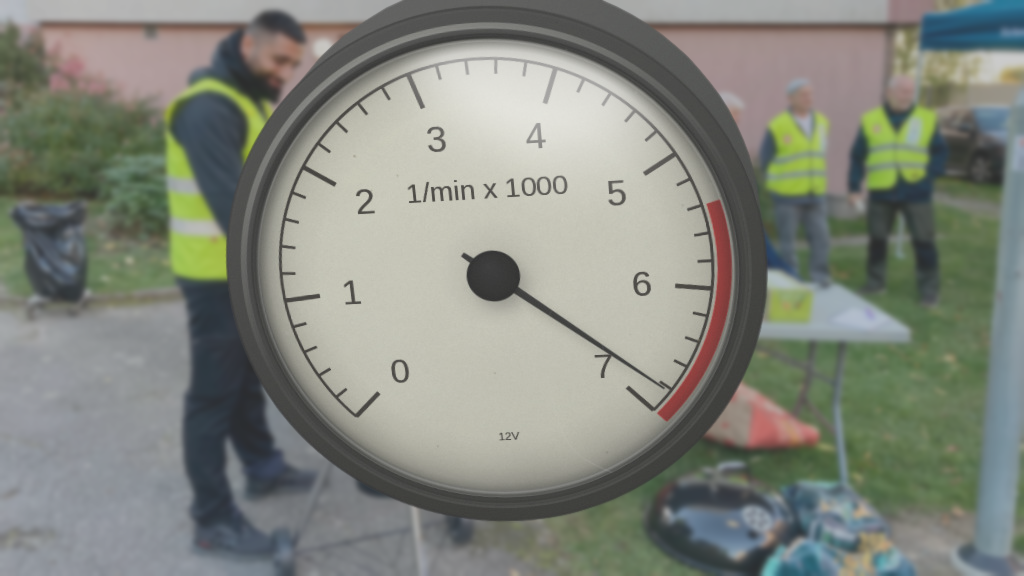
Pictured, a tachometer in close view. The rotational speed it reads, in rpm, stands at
6800 rpm
